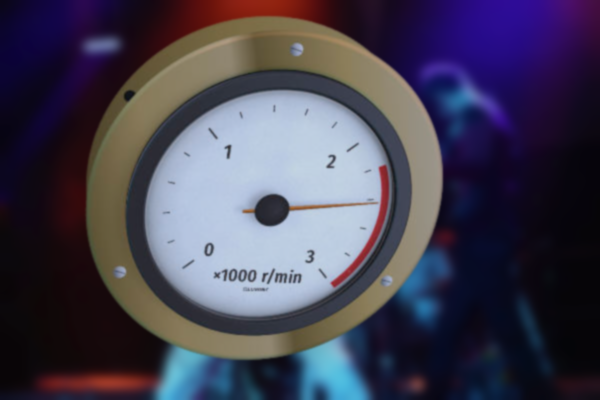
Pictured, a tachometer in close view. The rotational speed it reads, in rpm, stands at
2400 rpm
